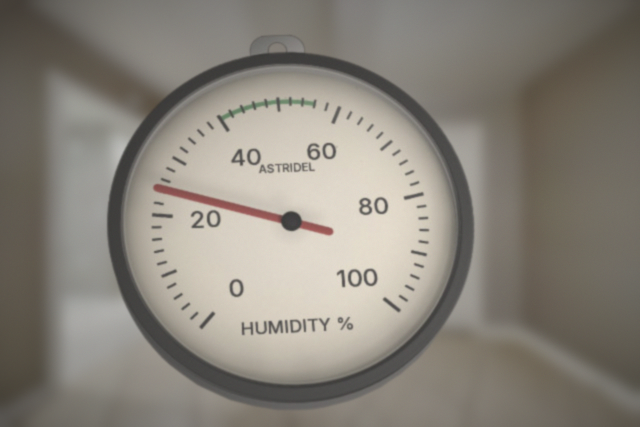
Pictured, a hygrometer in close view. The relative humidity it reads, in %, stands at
24 %
